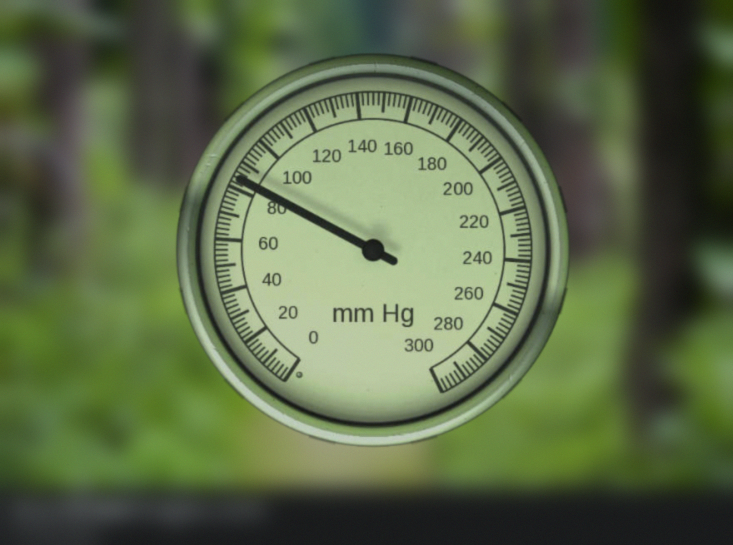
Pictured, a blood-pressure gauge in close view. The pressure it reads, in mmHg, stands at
84 mmHg
